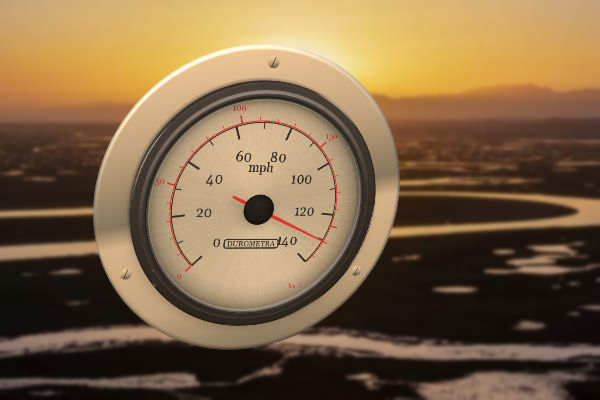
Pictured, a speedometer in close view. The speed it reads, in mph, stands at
130 mph
